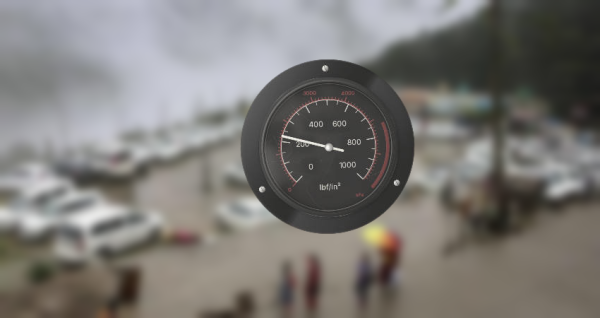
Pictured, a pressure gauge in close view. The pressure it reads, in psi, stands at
225 psi
